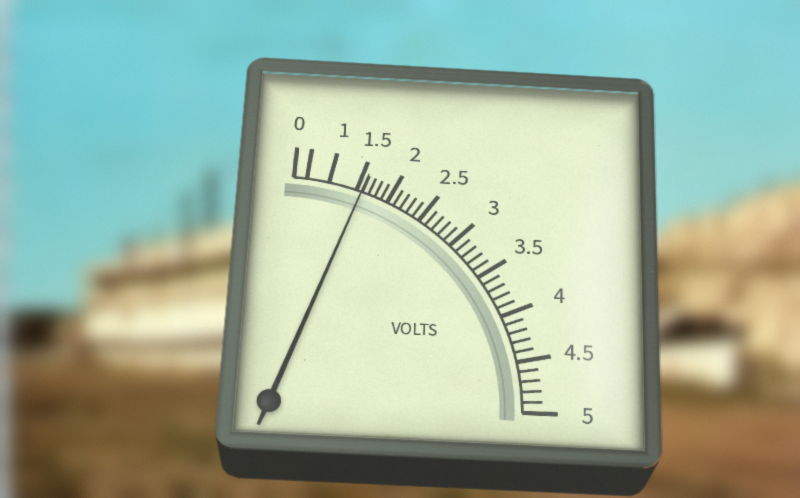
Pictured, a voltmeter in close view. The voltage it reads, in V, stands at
1.6 V
